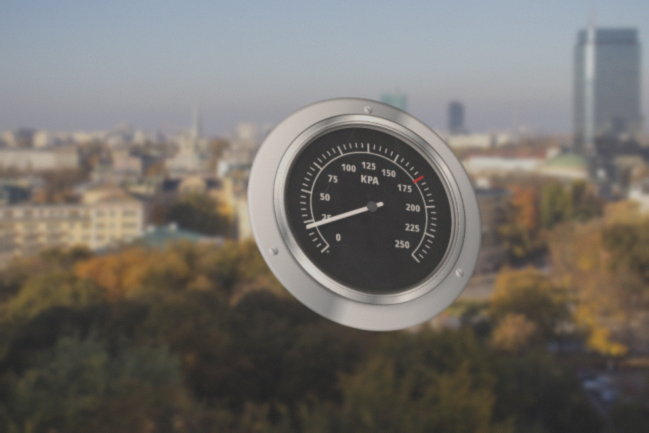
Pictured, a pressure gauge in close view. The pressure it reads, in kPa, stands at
20 kPa
